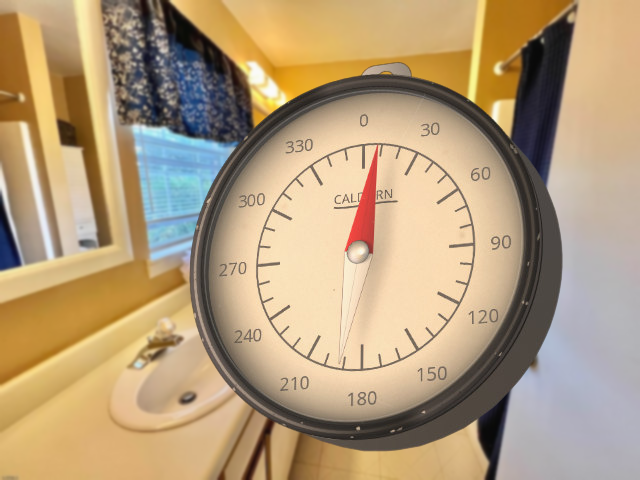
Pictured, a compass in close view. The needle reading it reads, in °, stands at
10 °
